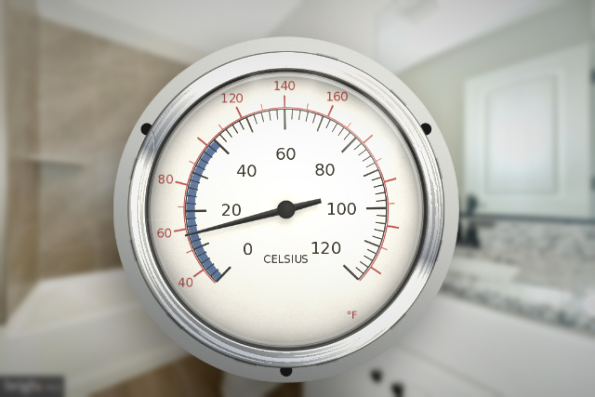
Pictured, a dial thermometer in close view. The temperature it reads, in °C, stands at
14 °C
